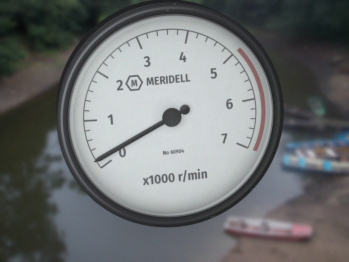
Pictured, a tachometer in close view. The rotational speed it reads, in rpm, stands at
200 rpm
